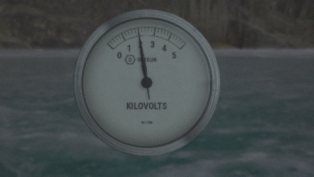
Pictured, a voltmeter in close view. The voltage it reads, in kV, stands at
2 kV
